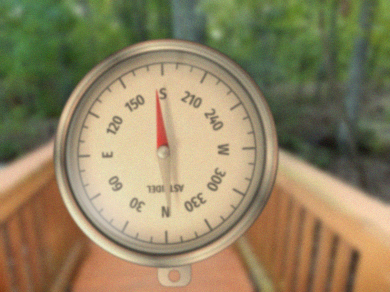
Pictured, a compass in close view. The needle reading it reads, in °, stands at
175 °
